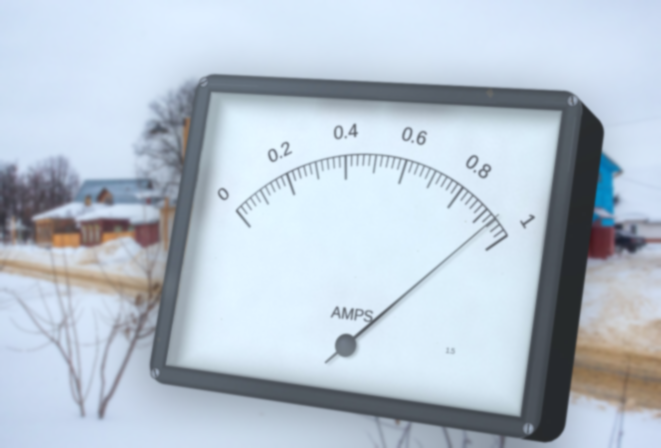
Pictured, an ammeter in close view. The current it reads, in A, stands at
0.94 A
